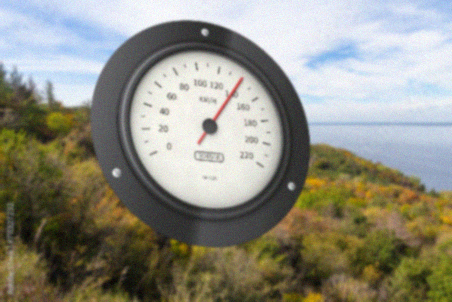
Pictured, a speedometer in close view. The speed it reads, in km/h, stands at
140 km/h
